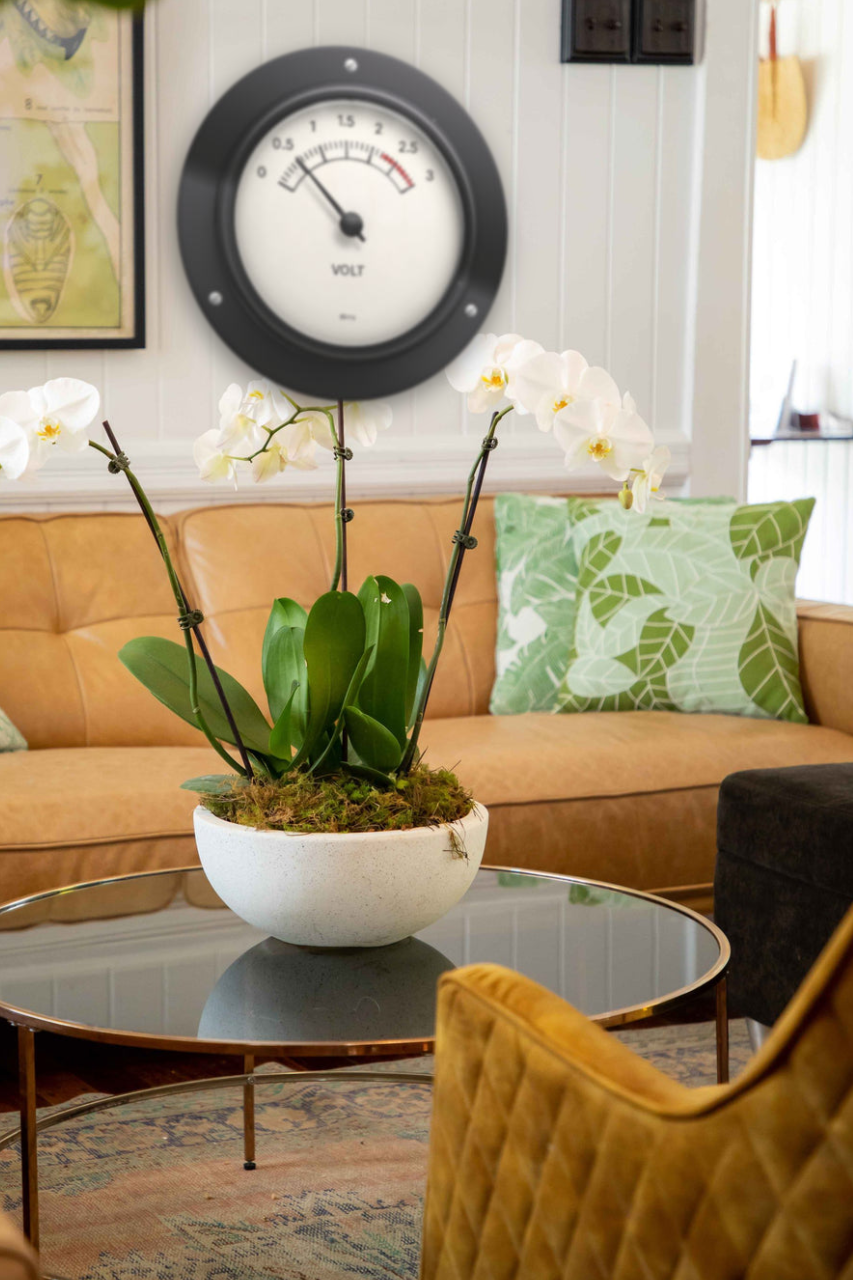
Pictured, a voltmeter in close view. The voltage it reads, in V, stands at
0.5 V
